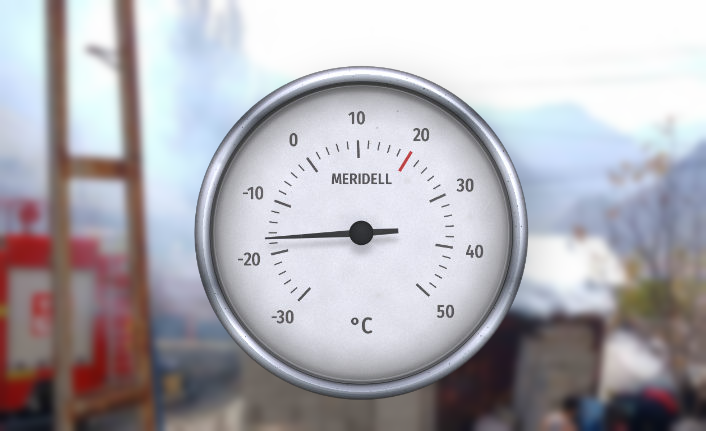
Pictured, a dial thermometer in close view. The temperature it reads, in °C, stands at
-17 °C
